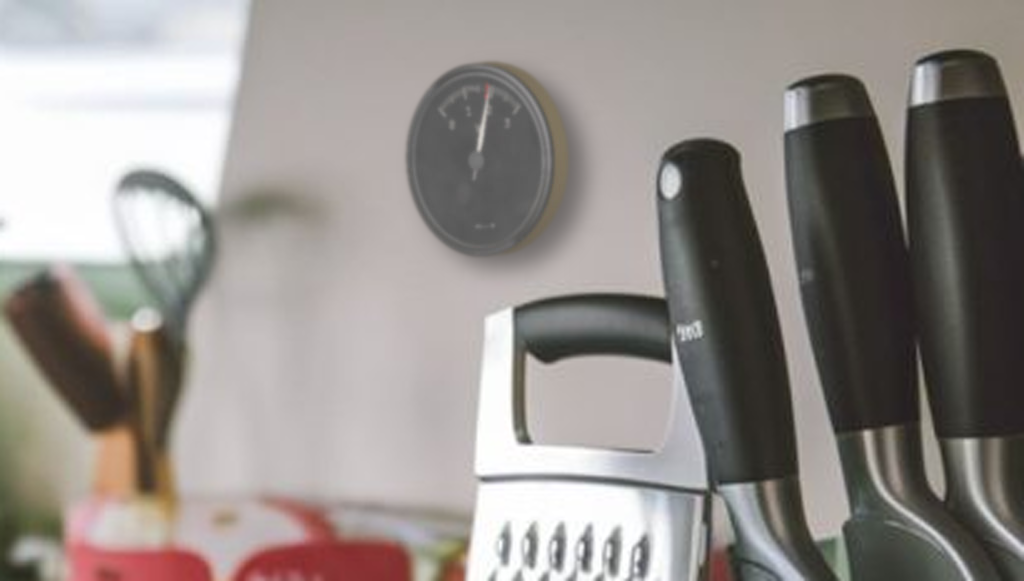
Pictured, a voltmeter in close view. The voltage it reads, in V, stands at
2 V
